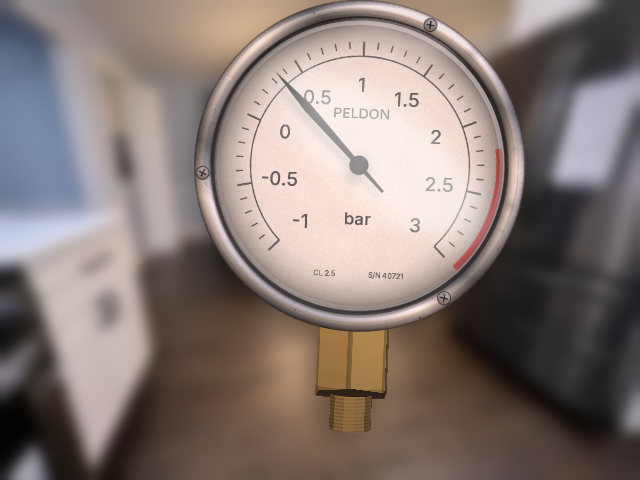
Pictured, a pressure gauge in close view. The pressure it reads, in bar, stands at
0.35 bar
